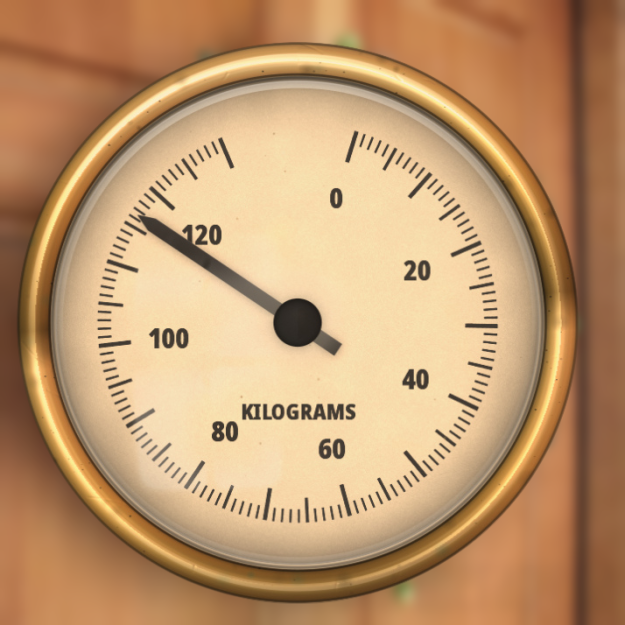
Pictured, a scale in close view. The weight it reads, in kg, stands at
116.5 kg
